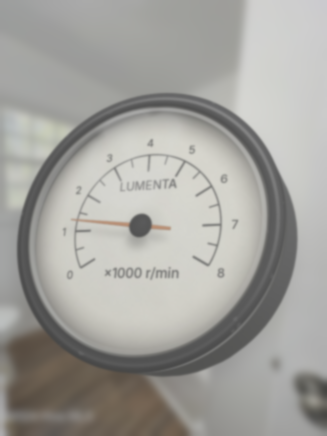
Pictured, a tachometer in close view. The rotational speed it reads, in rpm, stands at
1250 rpm
